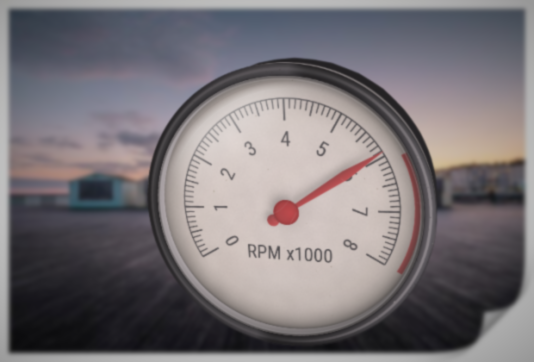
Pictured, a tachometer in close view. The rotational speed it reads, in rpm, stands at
5900 rpm
